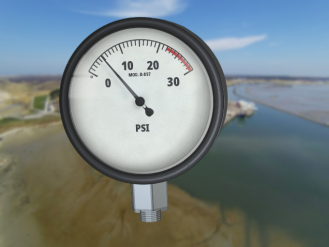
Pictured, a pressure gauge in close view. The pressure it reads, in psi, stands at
5 psi
